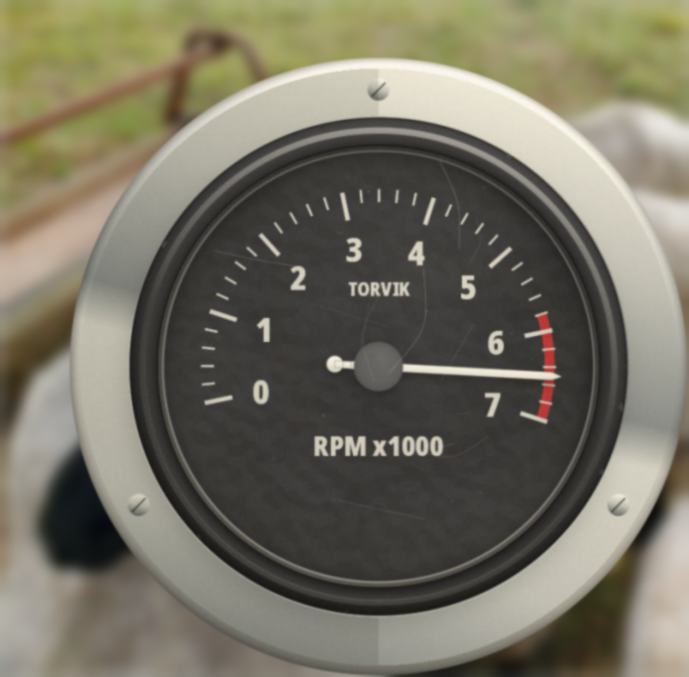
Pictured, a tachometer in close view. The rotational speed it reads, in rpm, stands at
6500 rpm
